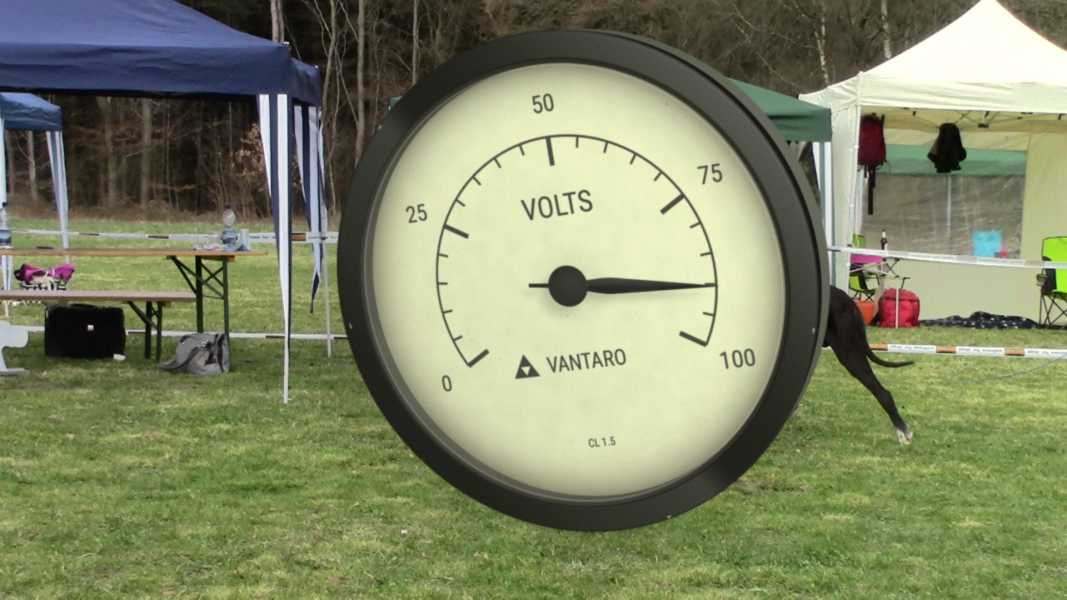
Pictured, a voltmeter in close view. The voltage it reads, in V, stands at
90 V
